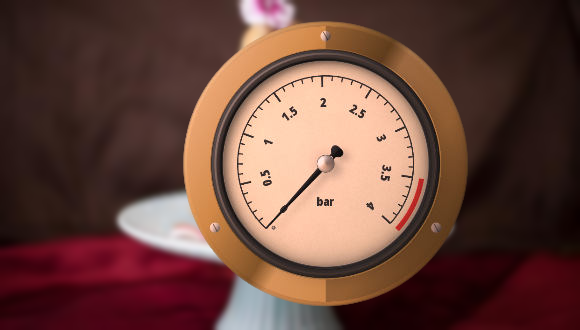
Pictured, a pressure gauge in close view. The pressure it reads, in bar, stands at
0 bar
